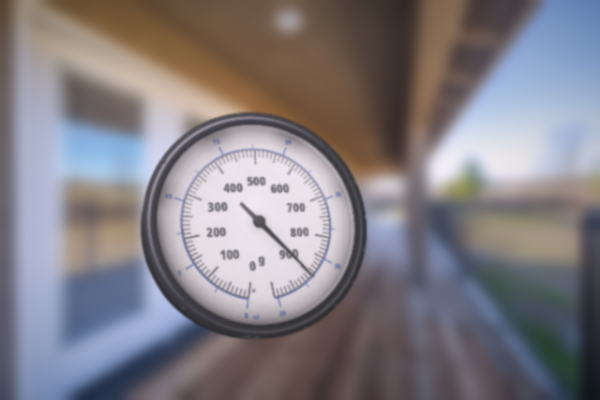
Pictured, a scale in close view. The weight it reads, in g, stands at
900 g
